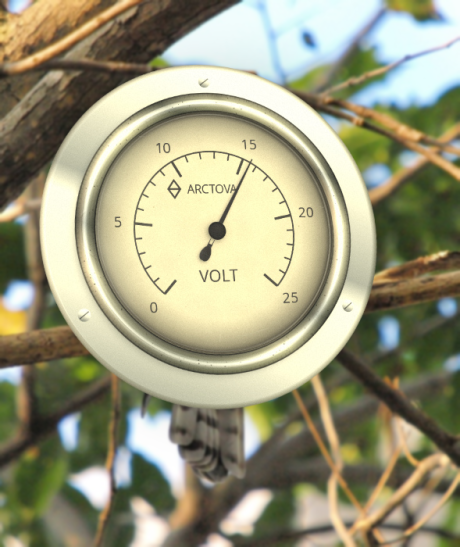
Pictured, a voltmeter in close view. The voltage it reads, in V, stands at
15.5 V
